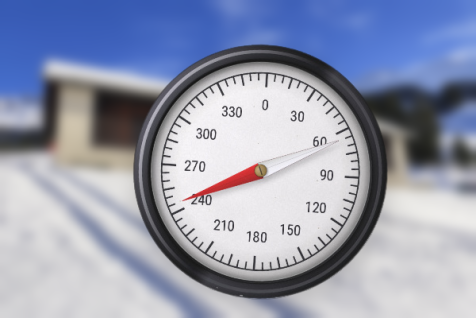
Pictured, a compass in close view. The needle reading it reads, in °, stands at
245 °
